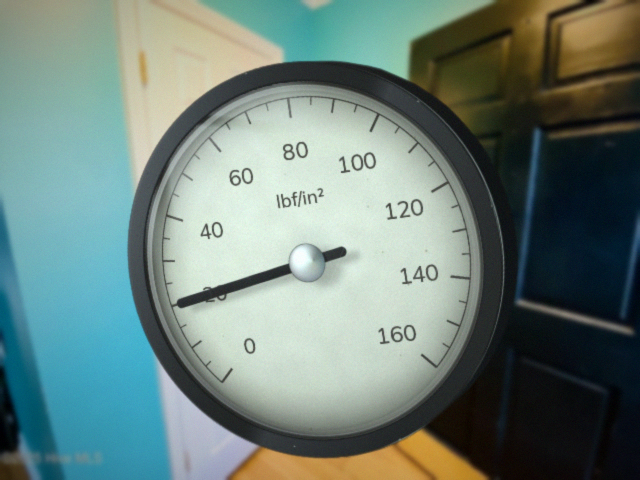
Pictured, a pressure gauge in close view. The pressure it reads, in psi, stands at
20 psi
